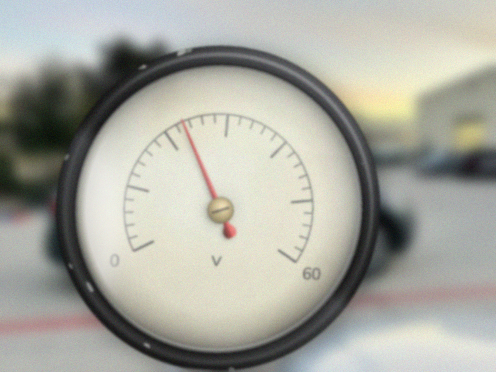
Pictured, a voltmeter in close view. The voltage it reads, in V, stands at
23 V
